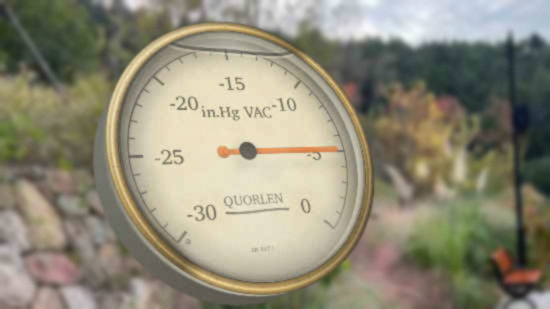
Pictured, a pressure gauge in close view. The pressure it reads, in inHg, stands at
-5 inHg
